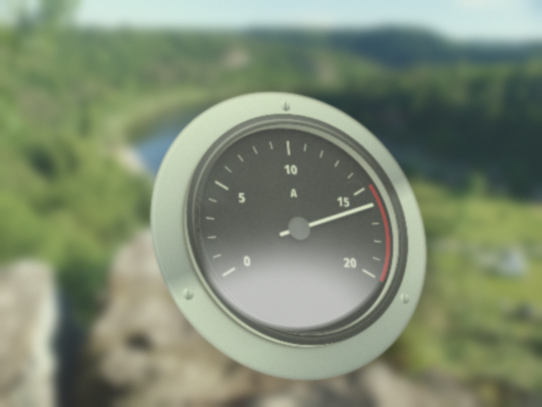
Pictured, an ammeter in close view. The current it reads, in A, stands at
16 A
